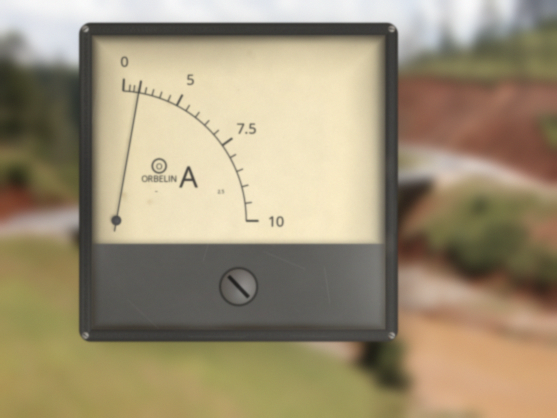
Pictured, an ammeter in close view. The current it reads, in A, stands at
2.5 A
